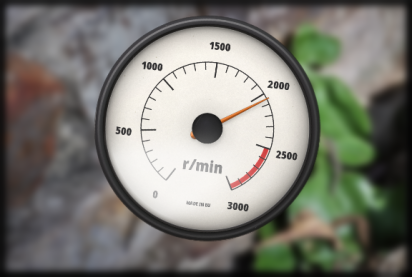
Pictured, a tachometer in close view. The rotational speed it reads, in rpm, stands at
2050 rpm
